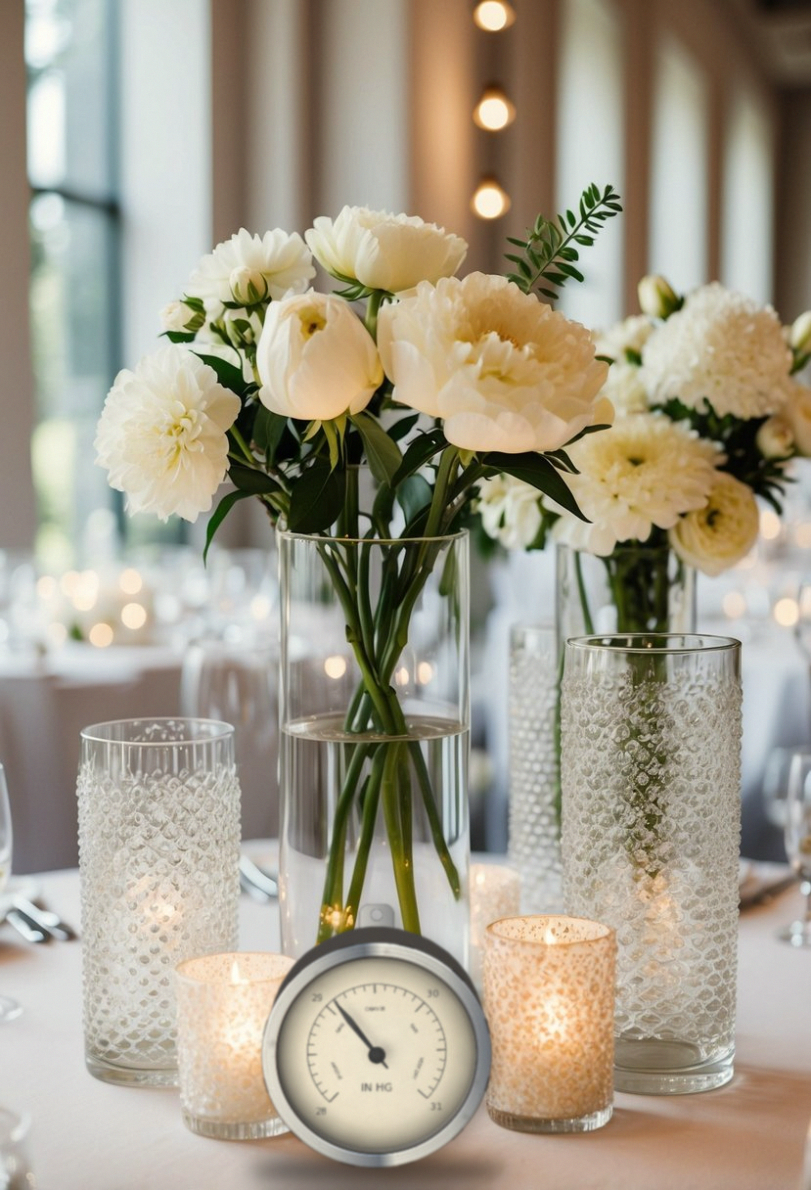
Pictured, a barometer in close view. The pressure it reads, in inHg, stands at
29.1 inHg
